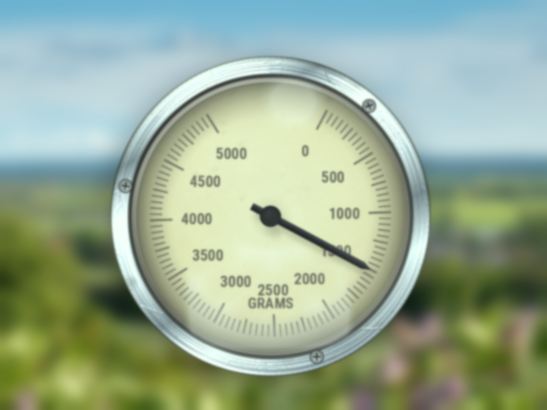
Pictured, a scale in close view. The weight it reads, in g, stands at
1500 g
